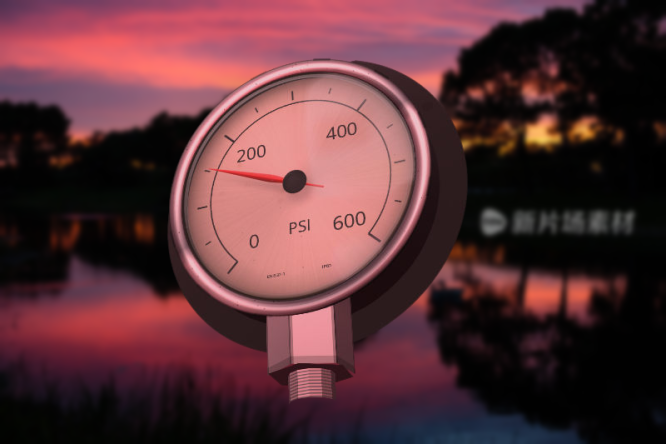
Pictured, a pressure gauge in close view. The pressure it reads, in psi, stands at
150 psi
